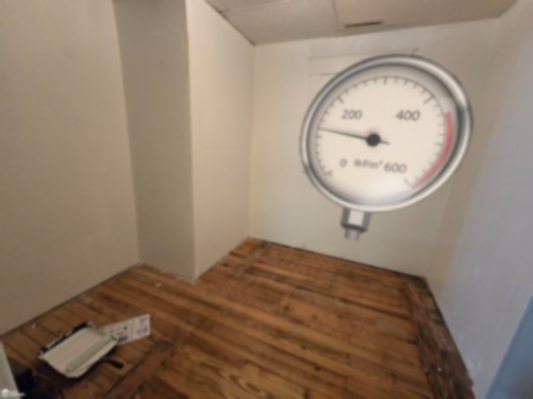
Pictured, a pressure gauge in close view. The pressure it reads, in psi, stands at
120 psi
